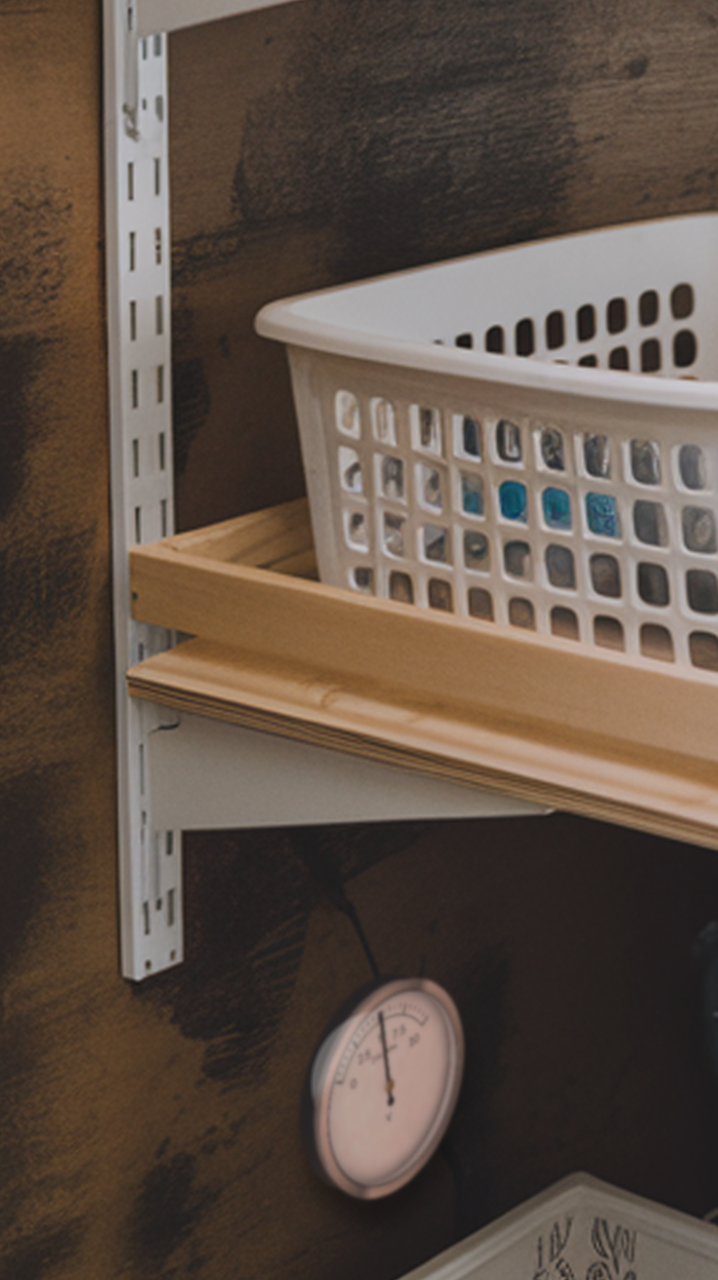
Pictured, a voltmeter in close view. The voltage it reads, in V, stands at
5 V
